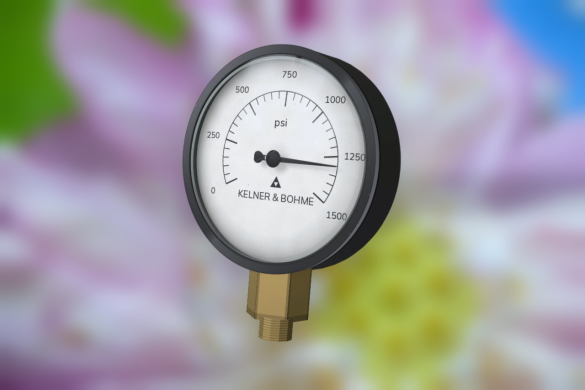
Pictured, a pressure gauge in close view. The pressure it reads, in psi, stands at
1300 psi
